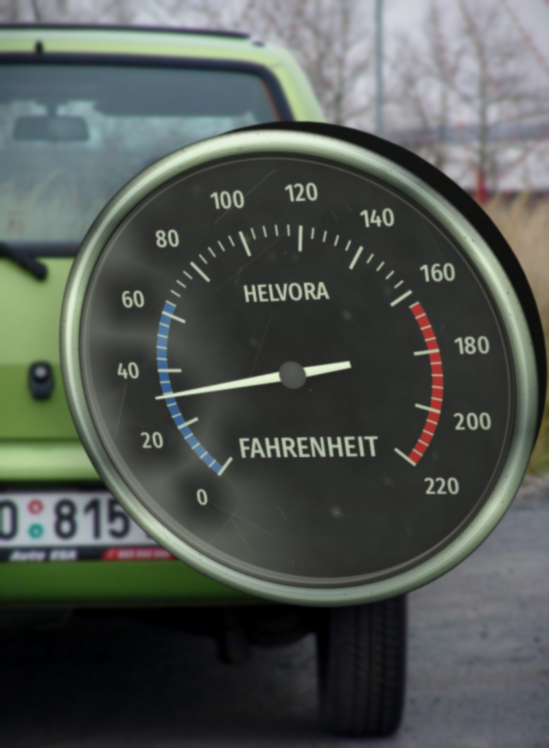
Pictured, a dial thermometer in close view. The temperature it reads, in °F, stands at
32 °F
